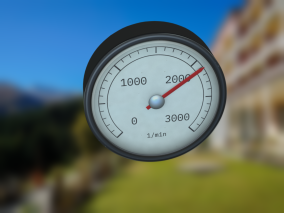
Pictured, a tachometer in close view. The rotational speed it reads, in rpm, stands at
2100 rpm
